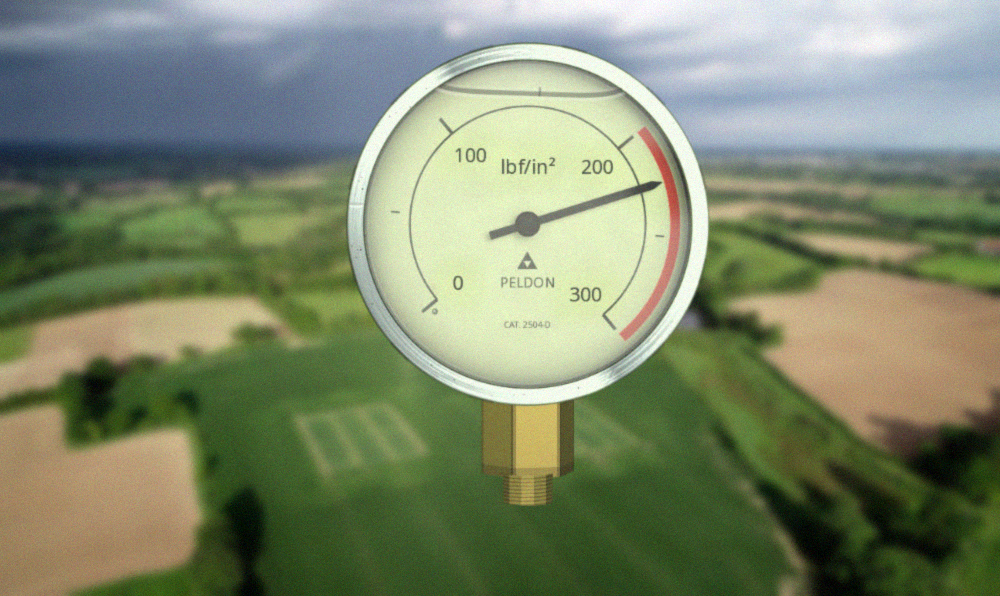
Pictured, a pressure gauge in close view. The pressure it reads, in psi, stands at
225 psi
